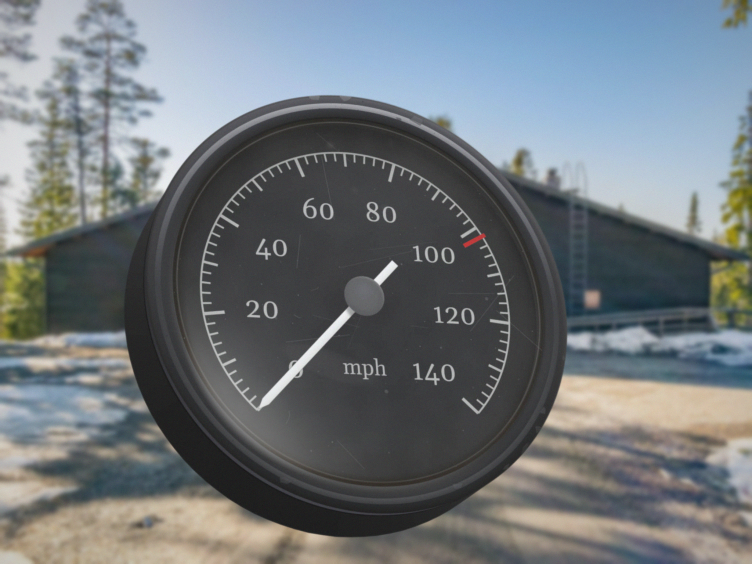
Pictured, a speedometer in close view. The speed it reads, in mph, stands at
0 mph
